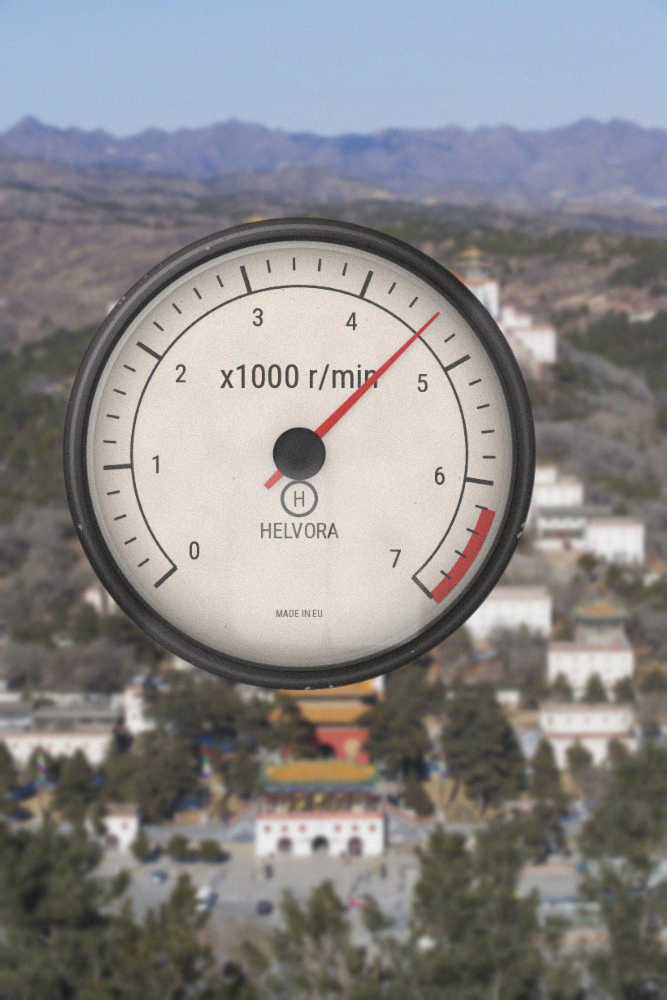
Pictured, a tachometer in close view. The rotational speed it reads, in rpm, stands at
4600 rpm
